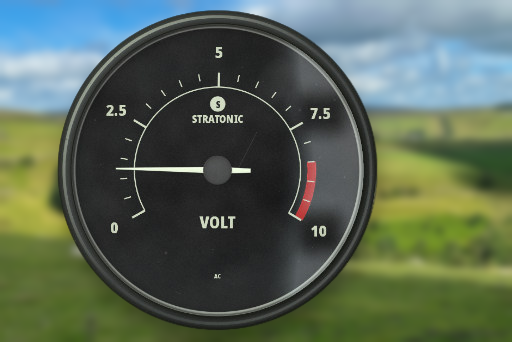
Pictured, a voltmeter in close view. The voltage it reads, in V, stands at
1.25 V
